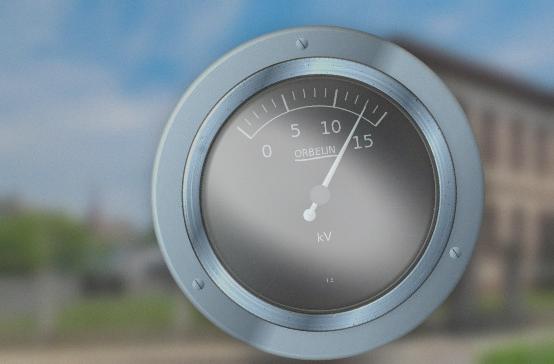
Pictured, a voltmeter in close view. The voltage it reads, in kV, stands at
13 kV
